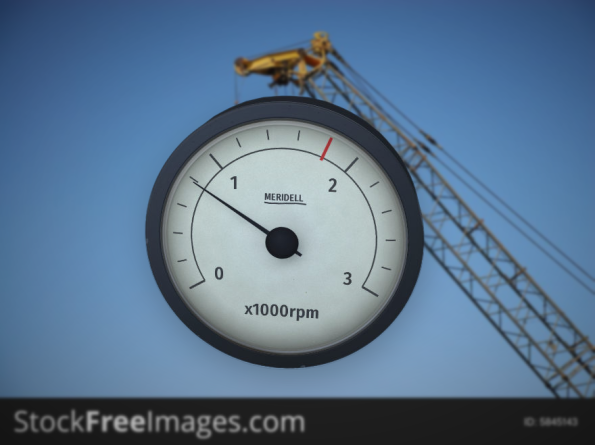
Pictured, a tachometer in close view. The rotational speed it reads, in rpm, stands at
800 rpm
